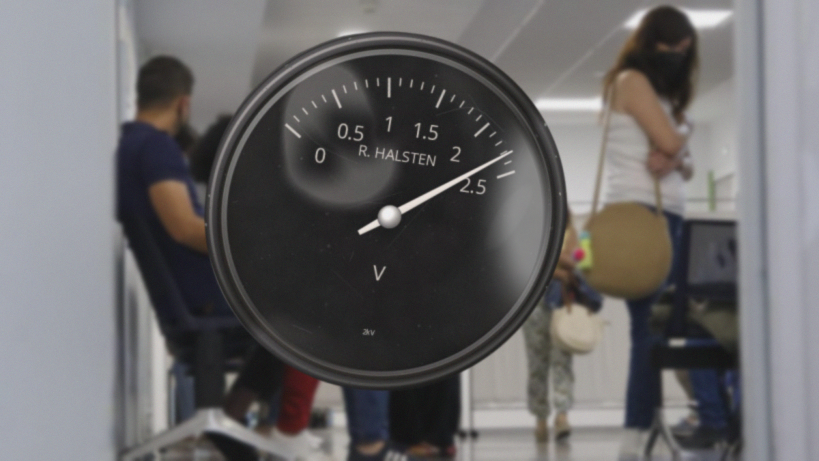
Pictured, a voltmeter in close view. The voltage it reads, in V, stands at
2.3 V
